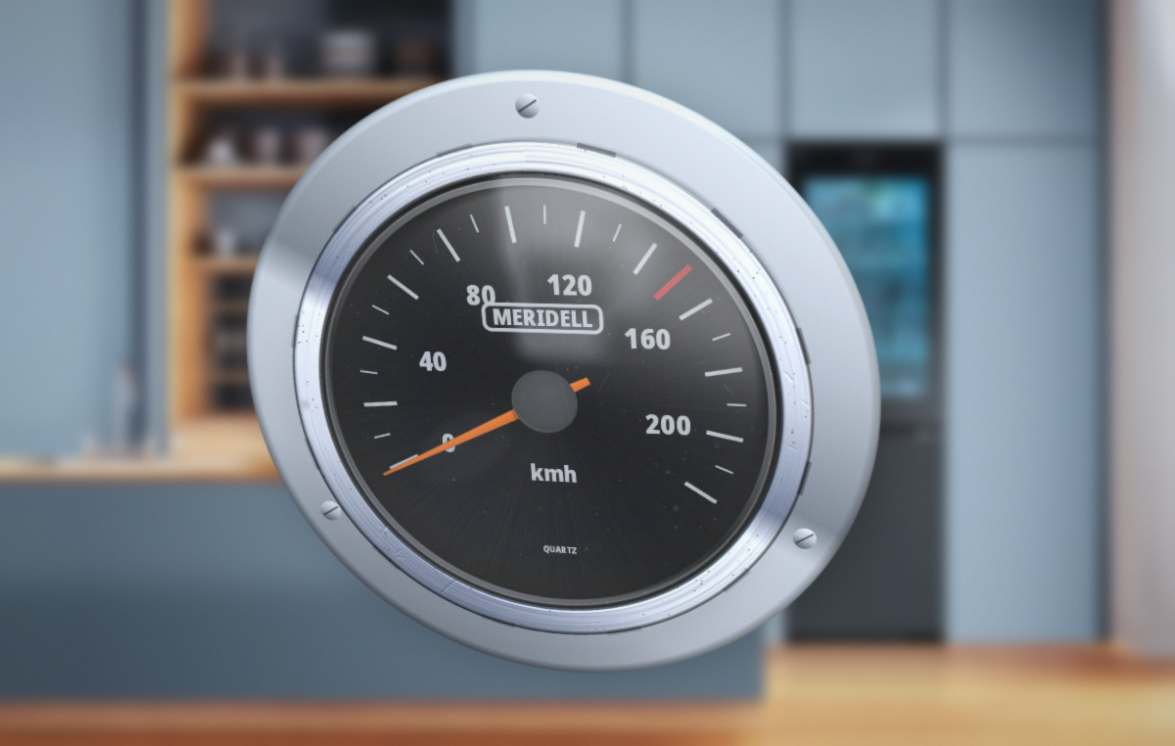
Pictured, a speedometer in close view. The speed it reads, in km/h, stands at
0 km/h
